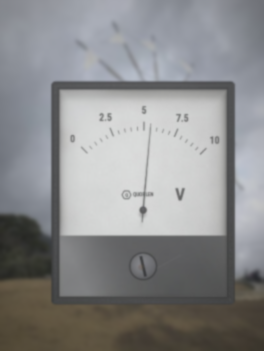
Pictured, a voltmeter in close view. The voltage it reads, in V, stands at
5.5 V
